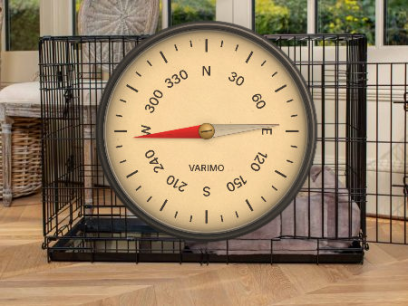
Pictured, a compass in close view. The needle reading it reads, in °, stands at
265 °
